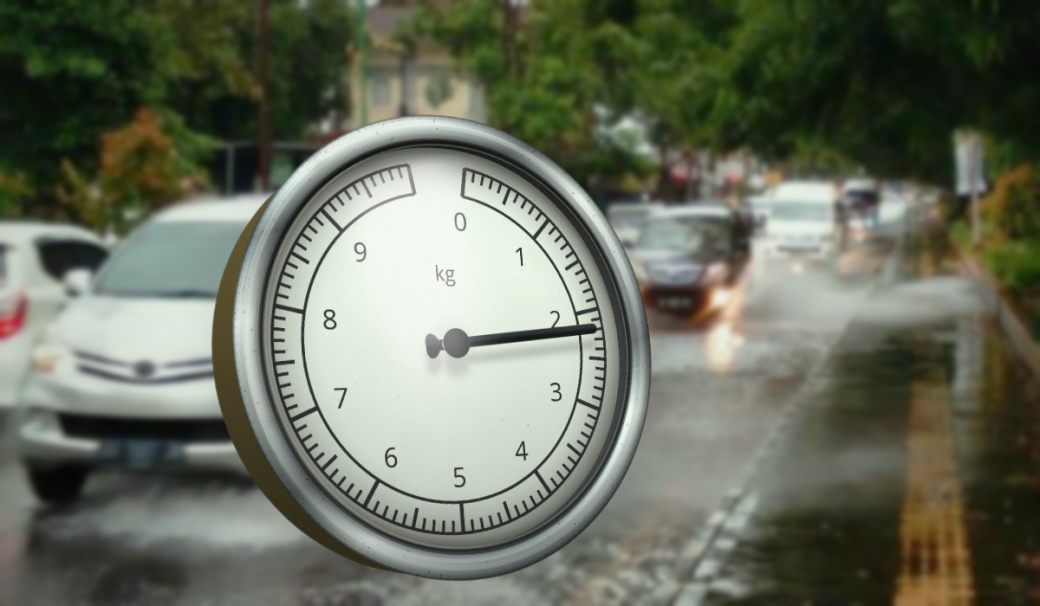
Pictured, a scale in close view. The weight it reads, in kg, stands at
2.2 kg
